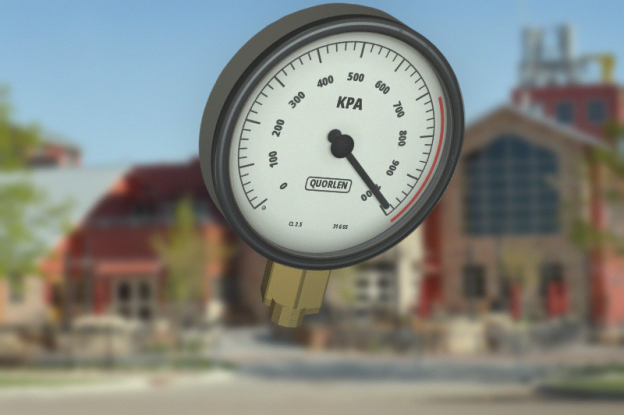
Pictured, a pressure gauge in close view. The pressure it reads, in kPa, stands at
990 kPa
